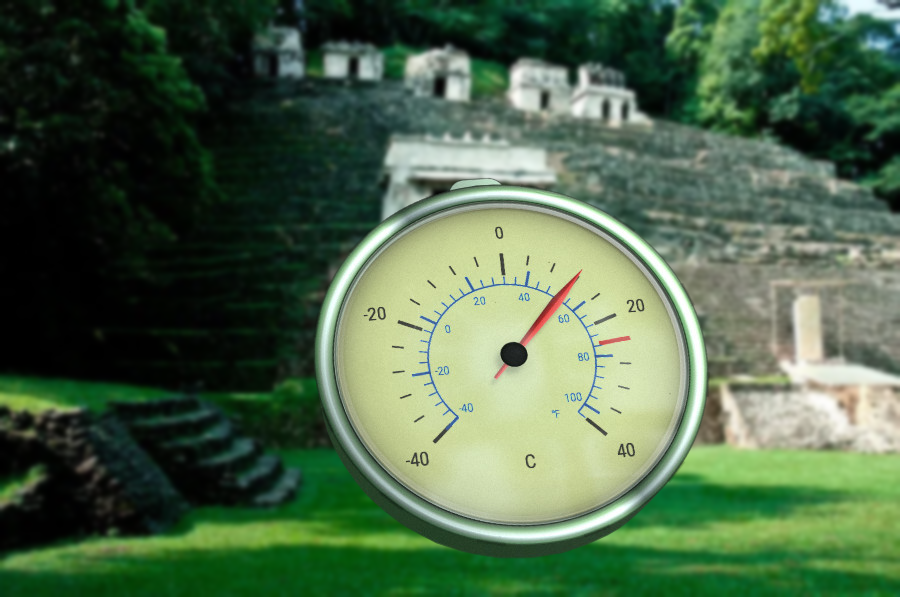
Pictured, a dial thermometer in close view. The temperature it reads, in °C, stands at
12 °C
